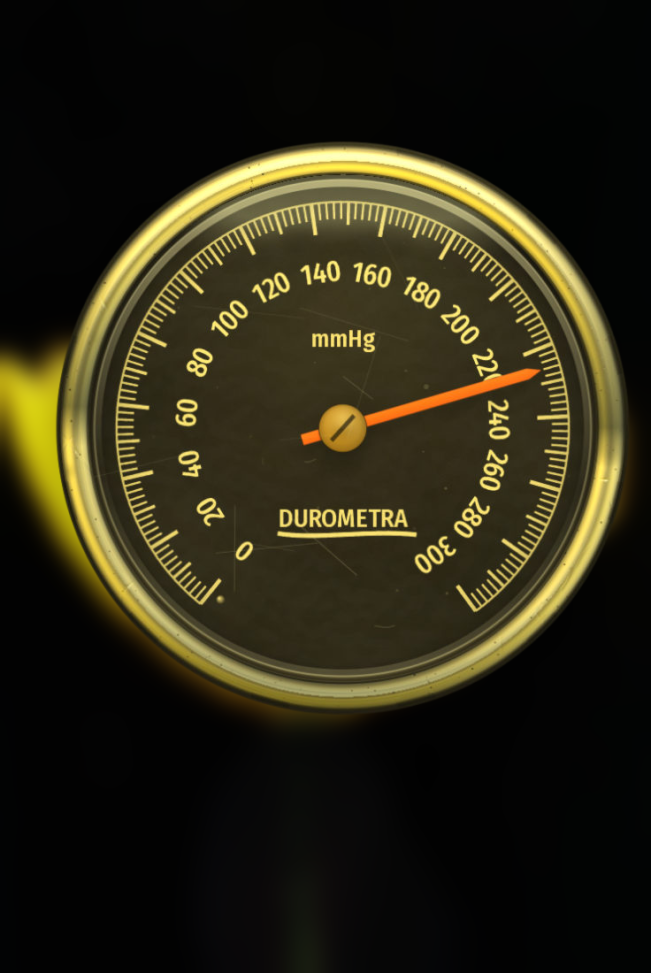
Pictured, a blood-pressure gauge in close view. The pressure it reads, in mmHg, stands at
226 mmHg
